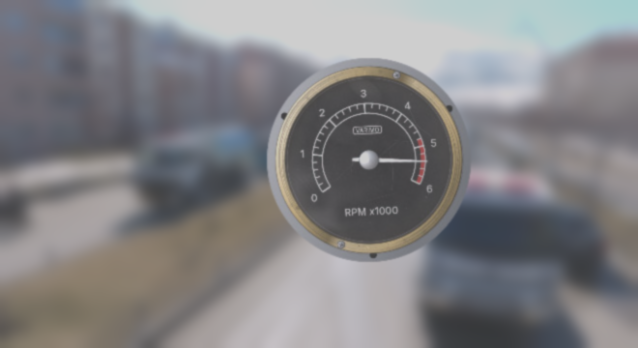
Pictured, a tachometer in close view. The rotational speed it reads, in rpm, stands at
5400 rpm
